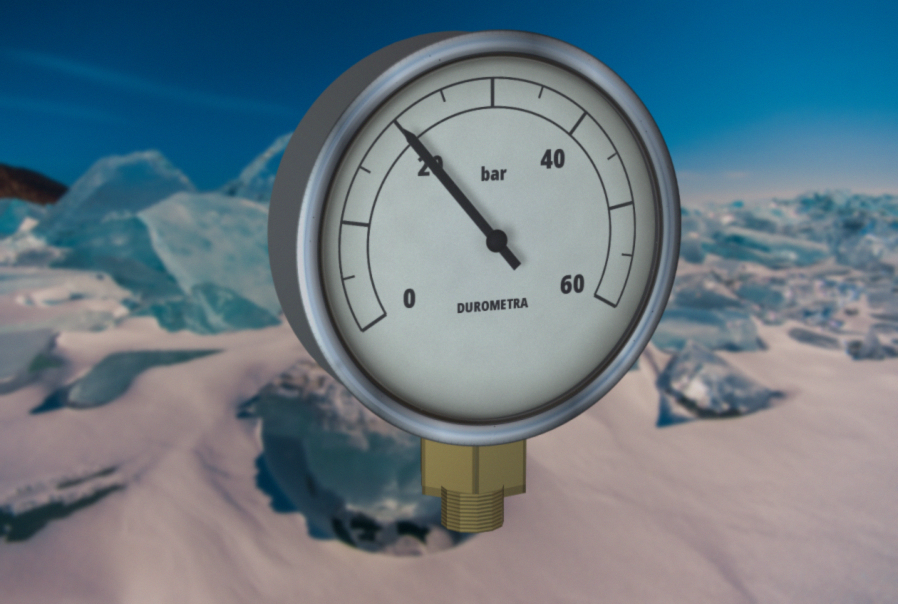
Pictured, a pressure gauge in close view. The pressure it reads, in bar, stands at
20 bar
